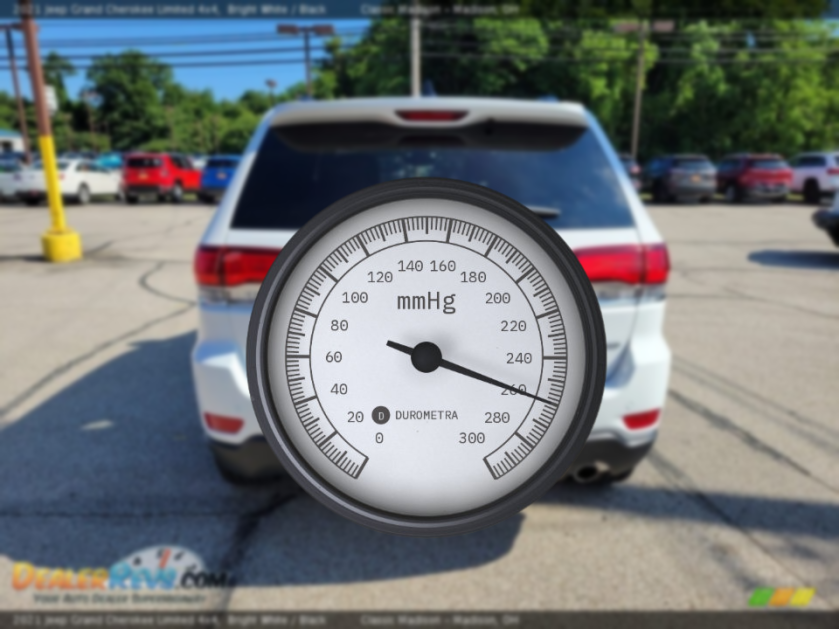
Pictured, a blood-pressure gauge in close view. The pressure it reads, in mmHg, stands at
260 mmHg
